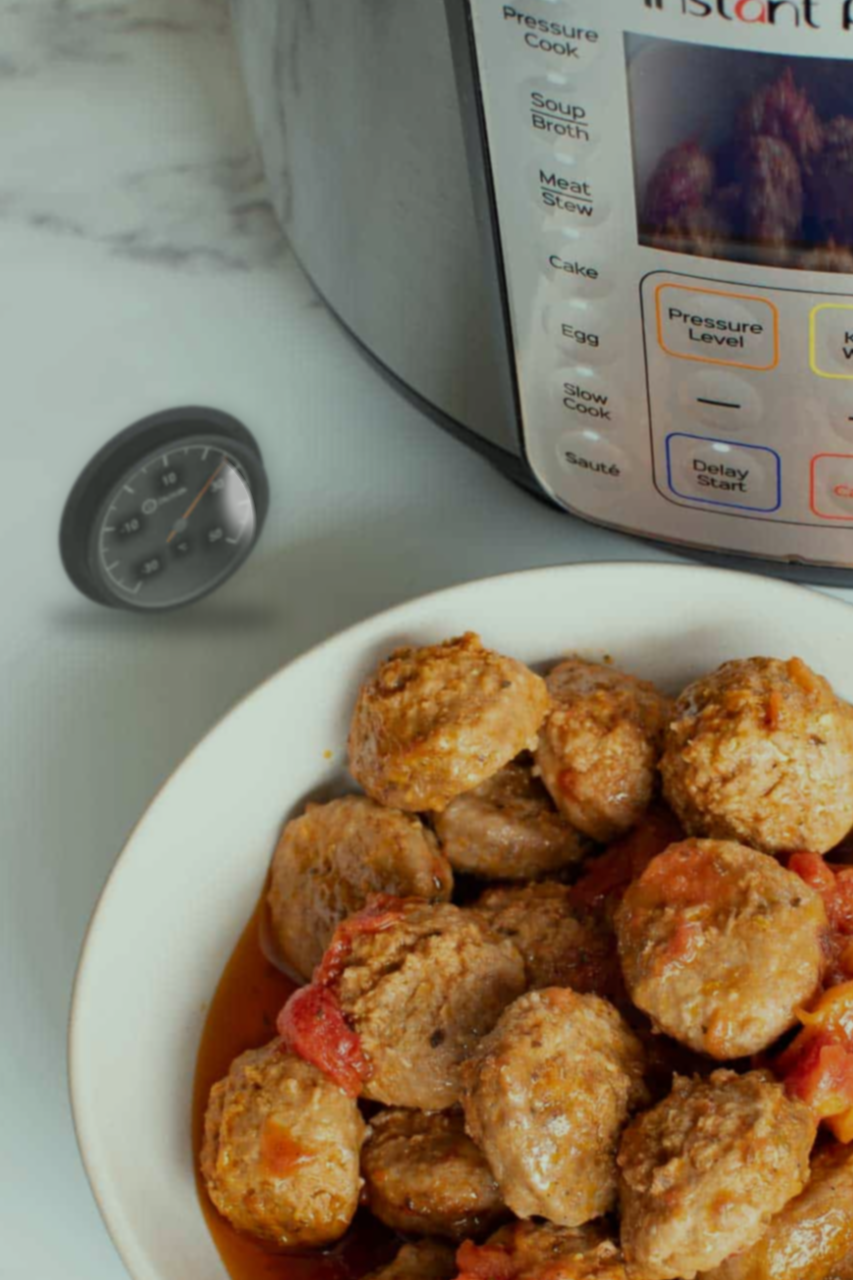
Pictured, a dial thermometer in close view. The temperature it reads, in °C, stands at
25 °C
